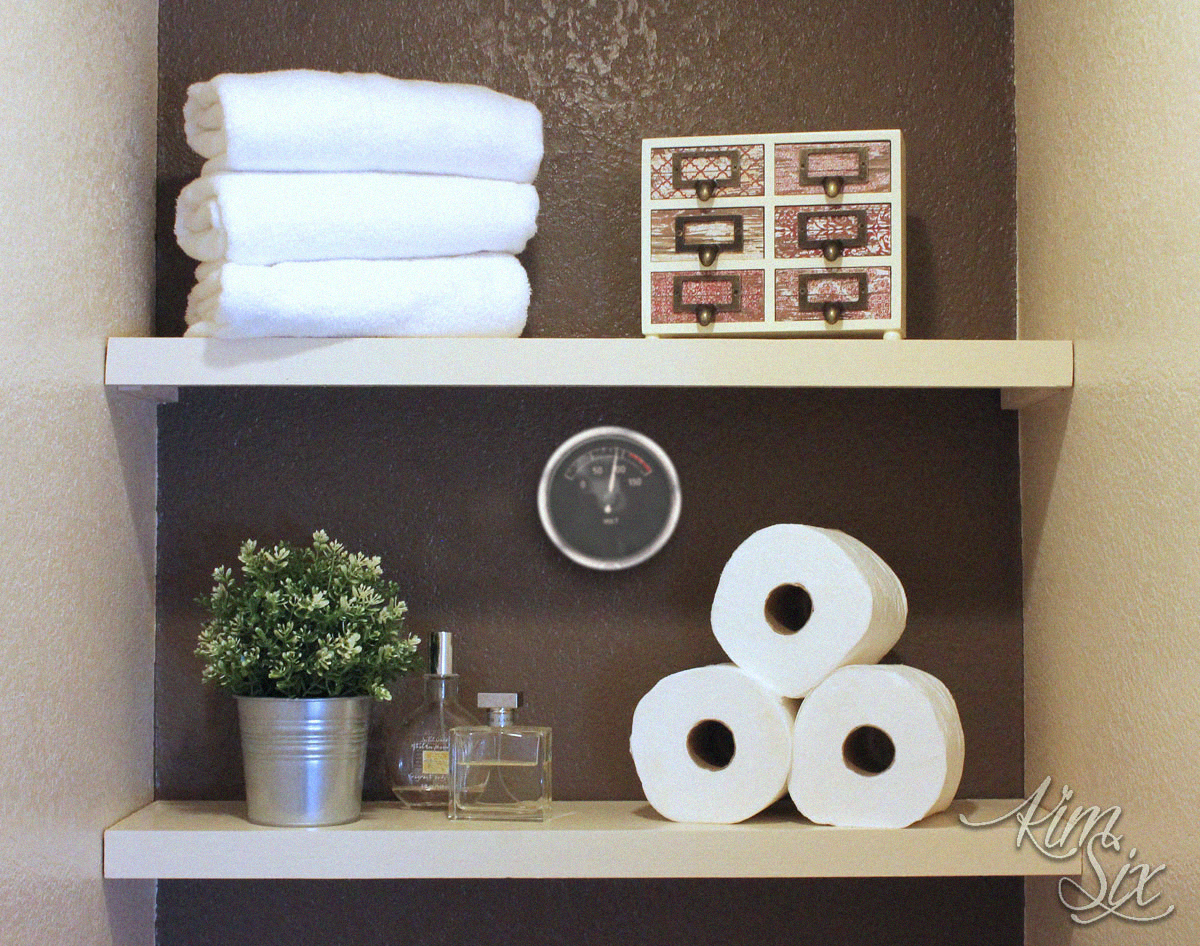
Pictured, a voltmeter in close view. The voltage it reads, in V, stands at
90 V
